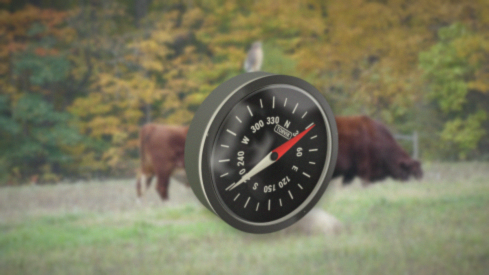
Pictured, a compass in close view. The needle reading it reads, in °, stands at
30 °
